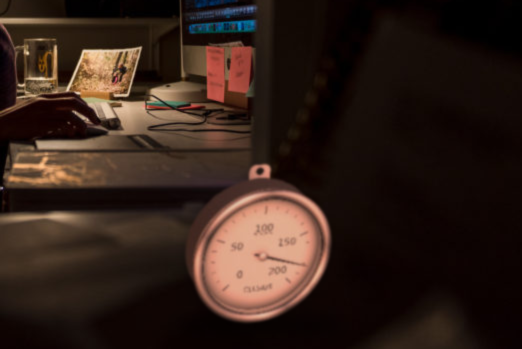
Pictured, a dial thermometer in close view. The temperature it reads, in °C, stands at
180 °C
